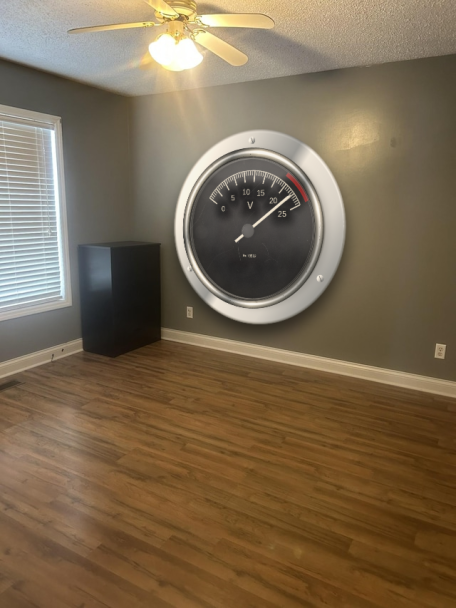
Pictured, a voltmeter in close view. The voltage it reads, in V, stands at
22.5 V
